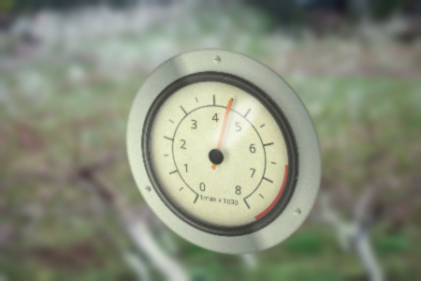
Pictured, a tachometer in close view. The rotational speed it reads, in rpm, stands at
4500 rpm
